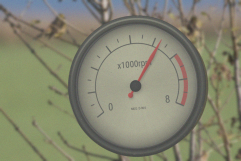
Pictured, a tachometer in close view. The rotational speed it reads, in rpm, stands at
5250 rpm
